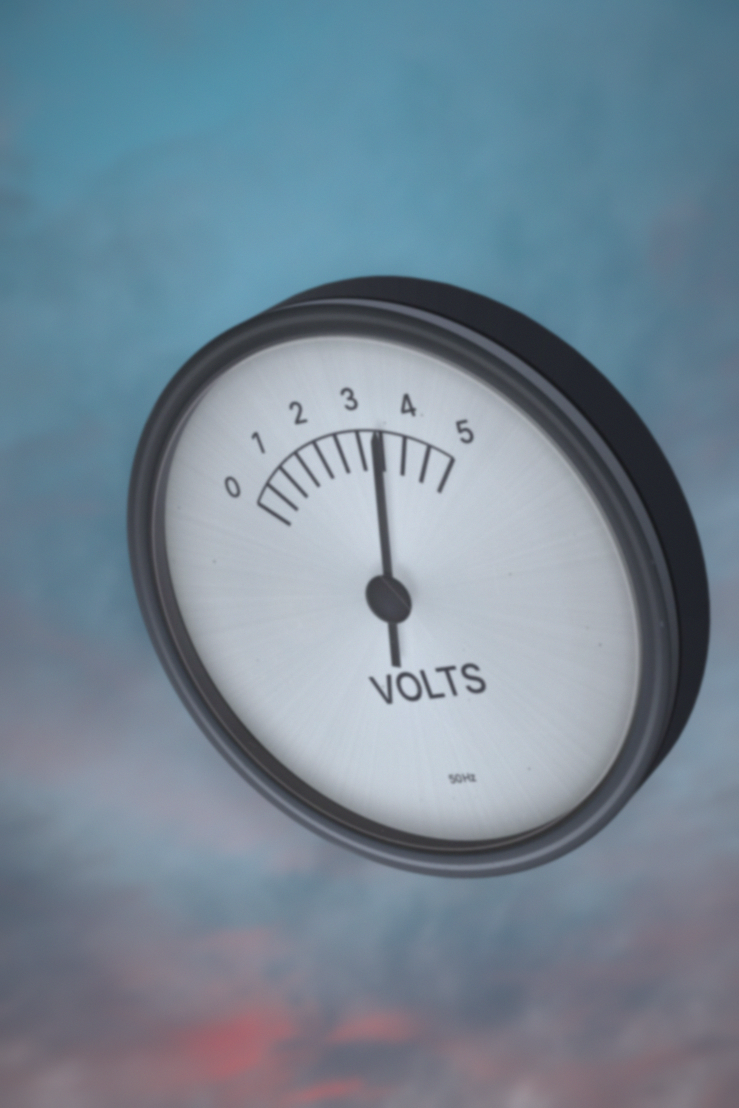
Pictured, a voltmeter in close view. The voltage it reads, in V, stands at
3.5 V
